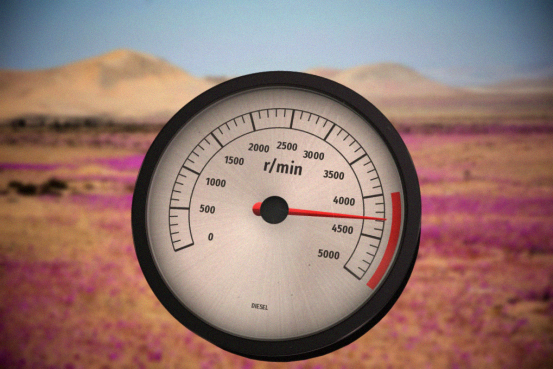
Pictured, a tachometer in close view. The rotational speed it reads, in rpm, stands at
4300 rpm
